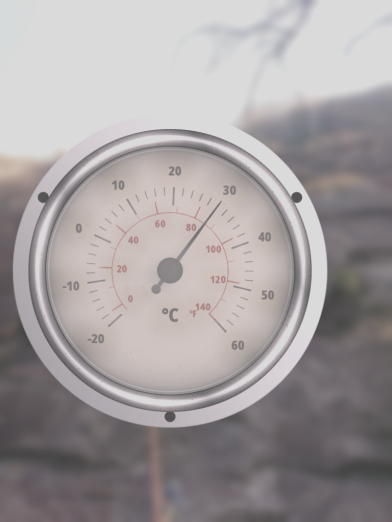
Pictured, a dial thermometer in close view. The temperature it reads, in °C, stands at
30 °C
